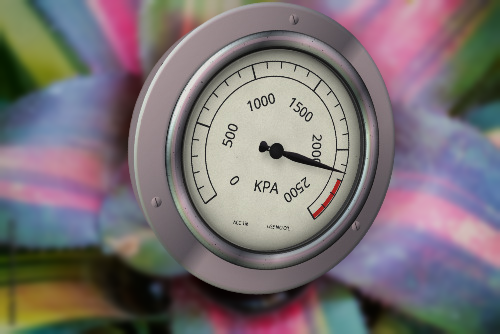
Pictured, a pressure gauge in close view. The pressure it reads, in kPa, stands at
2150 kPa
